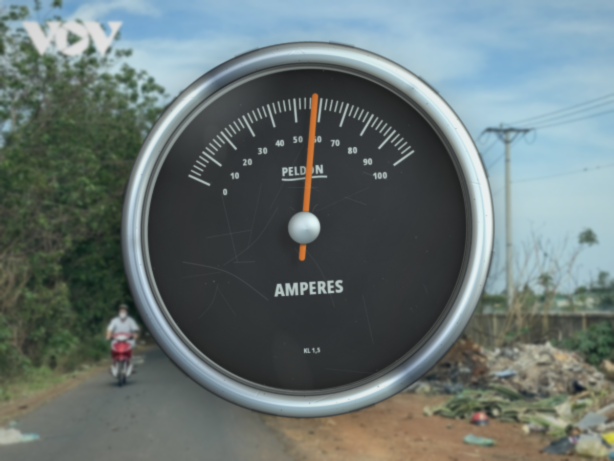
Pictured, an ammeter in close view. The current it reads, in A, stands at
58 A
